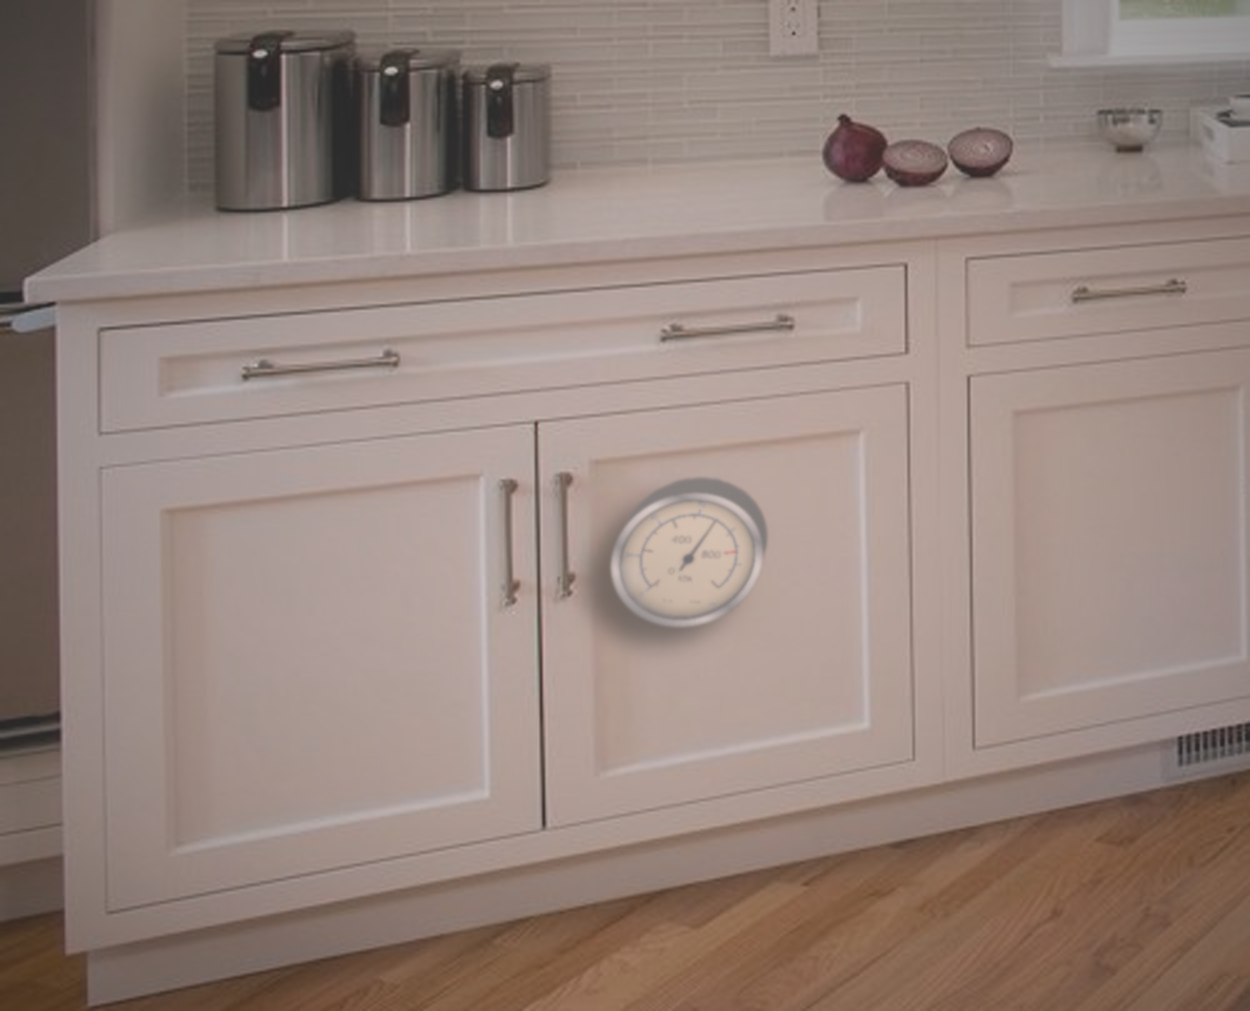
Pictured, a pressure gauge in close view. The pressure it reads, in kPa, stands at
600 kPa
